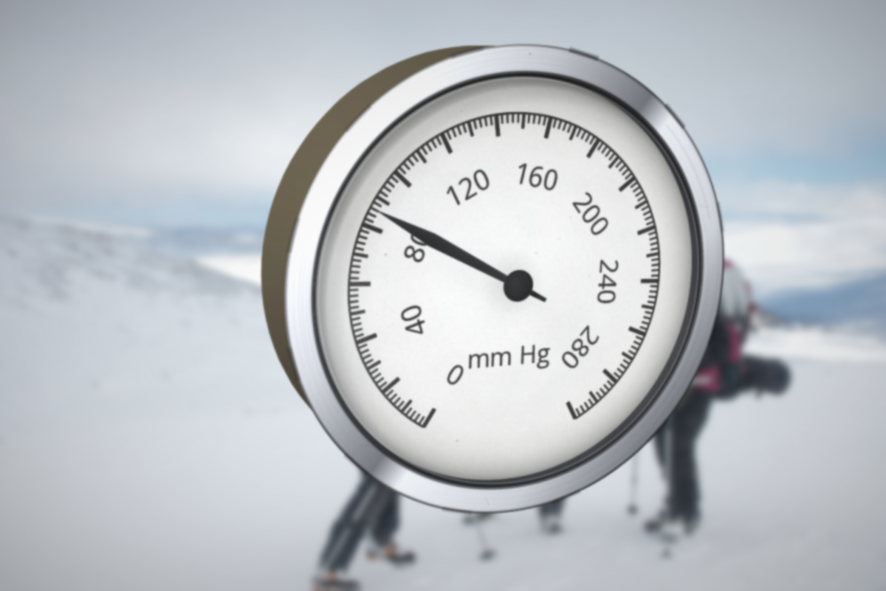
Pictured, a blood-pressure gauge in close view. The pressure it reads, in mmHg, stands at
86 mmHg
